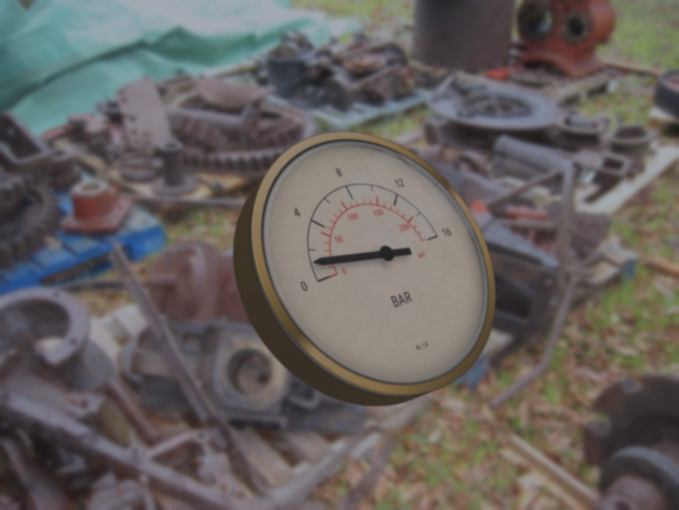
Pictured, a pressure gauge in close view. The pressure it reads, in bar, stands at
1 bar
